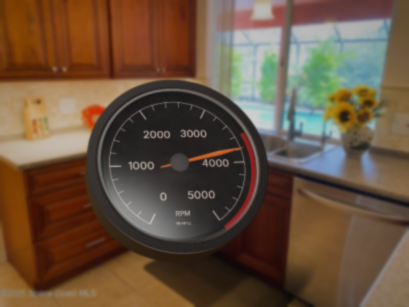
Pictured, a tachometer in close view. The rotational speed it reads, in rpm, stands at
3800 rpm
